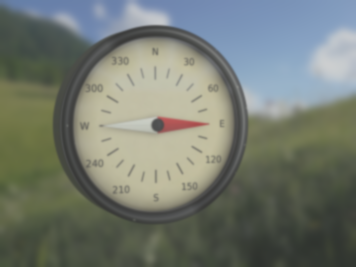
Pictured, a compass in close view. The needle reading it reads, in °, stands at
90 °
